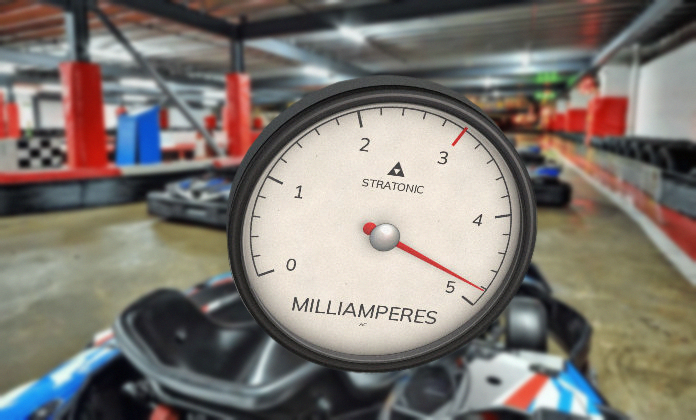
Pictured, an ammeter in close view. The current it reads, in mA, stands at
4.8 mA
